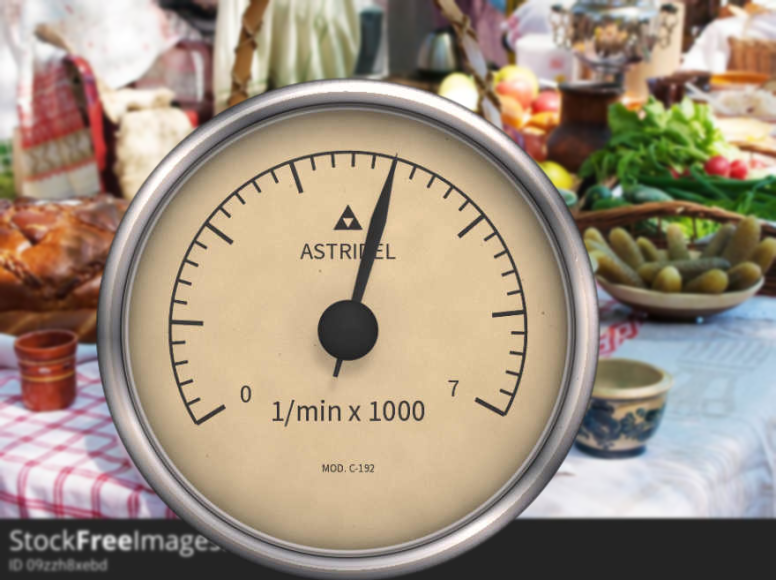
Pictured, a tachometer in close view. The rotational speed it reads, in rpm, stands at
4000 rpm
